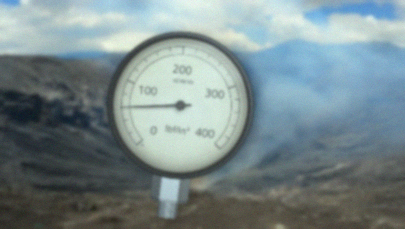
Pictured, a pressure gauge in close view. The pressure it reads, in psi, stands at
60 psi
